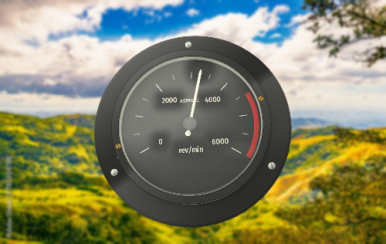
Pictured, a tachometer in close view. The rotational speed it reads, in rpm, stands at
3250 rpm
